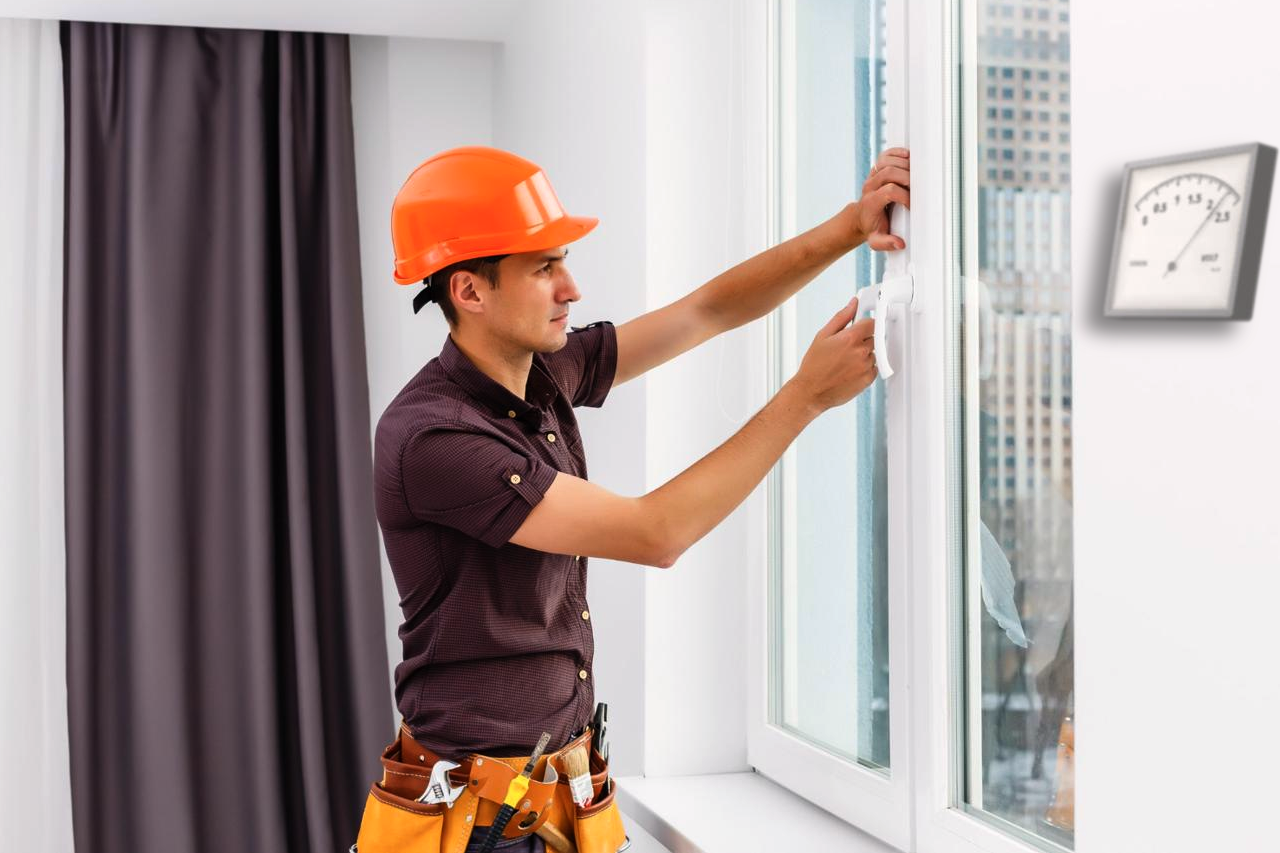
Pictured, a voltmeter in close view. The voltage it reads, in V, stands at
2.25 V
